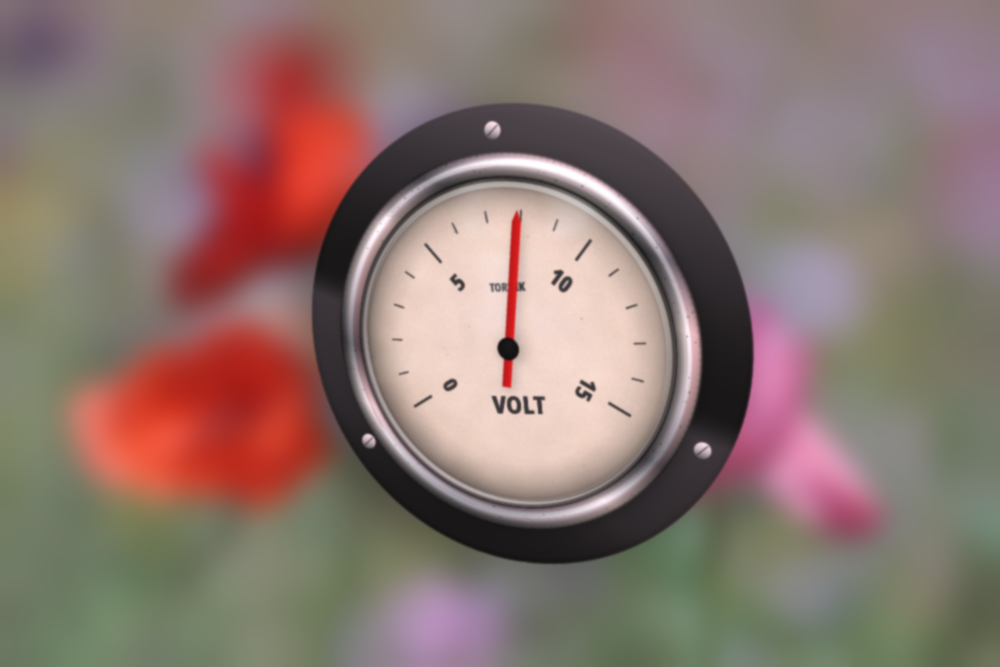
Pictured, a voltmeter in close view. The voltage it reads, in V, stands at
8 V
